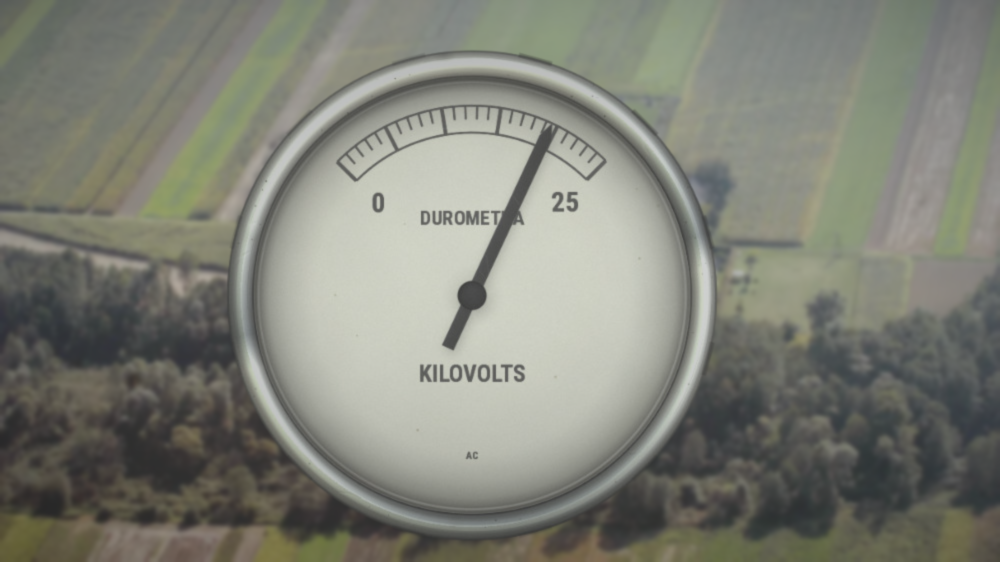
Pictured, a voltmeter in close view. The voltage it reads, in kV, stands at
19.5 kV
